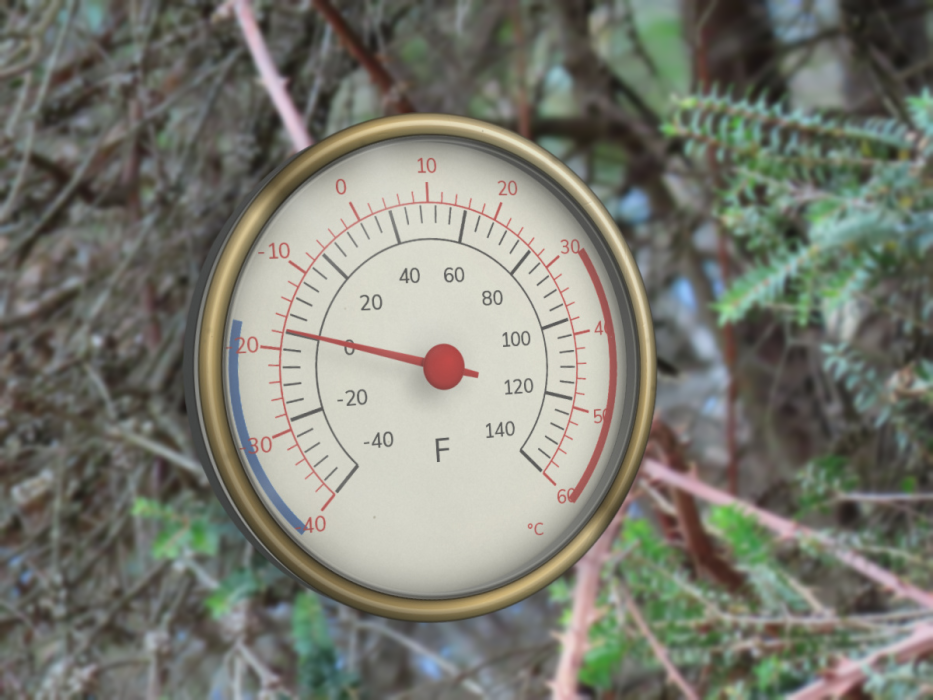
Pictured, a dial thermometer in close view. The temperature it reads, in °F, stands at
0 °F
